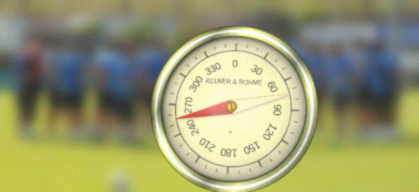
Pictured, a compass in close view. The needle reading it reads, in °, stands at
255 °
